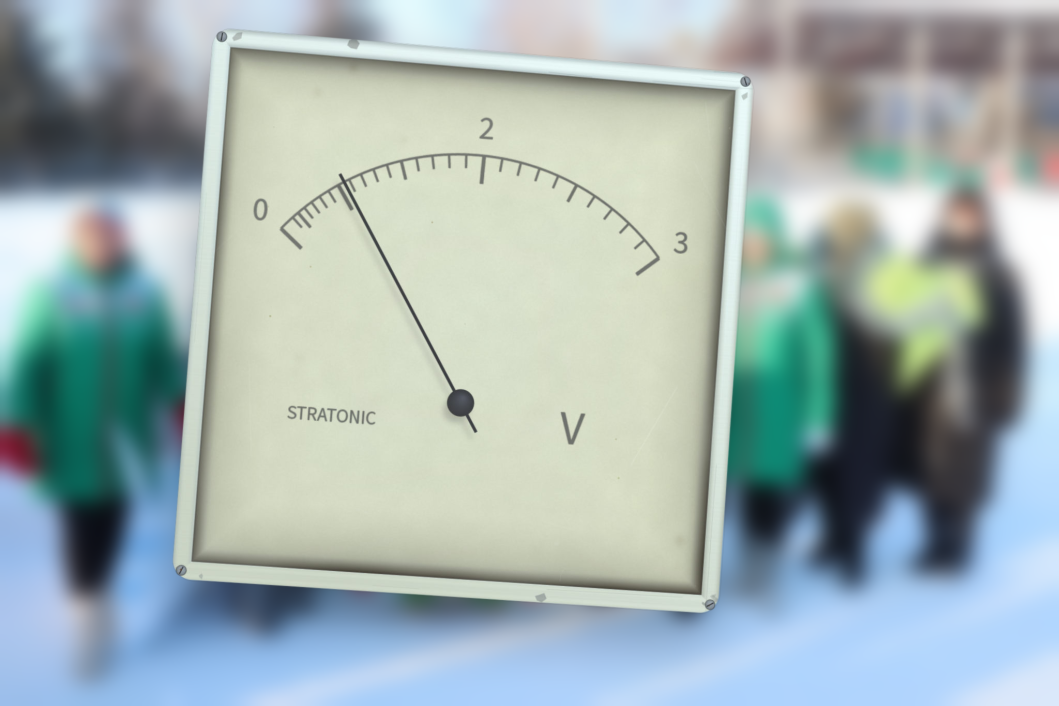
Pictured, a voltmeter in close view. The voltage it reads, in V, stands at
1.05 V
